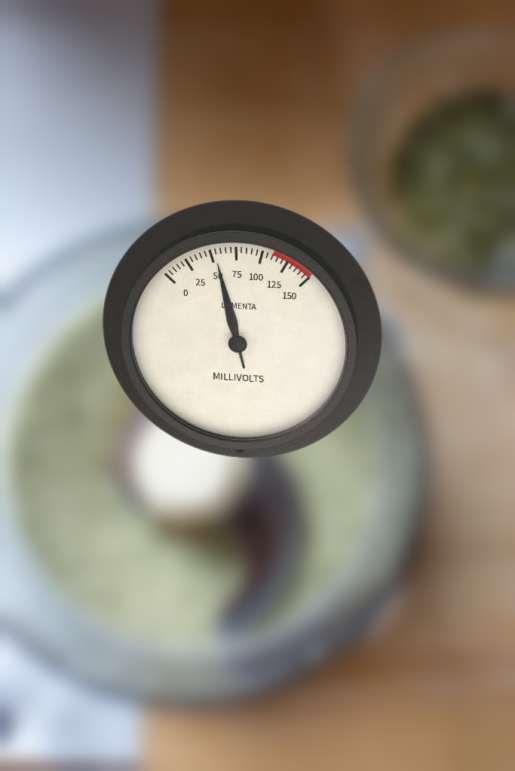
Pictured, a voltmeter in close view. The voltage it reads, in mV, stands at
55 mV
